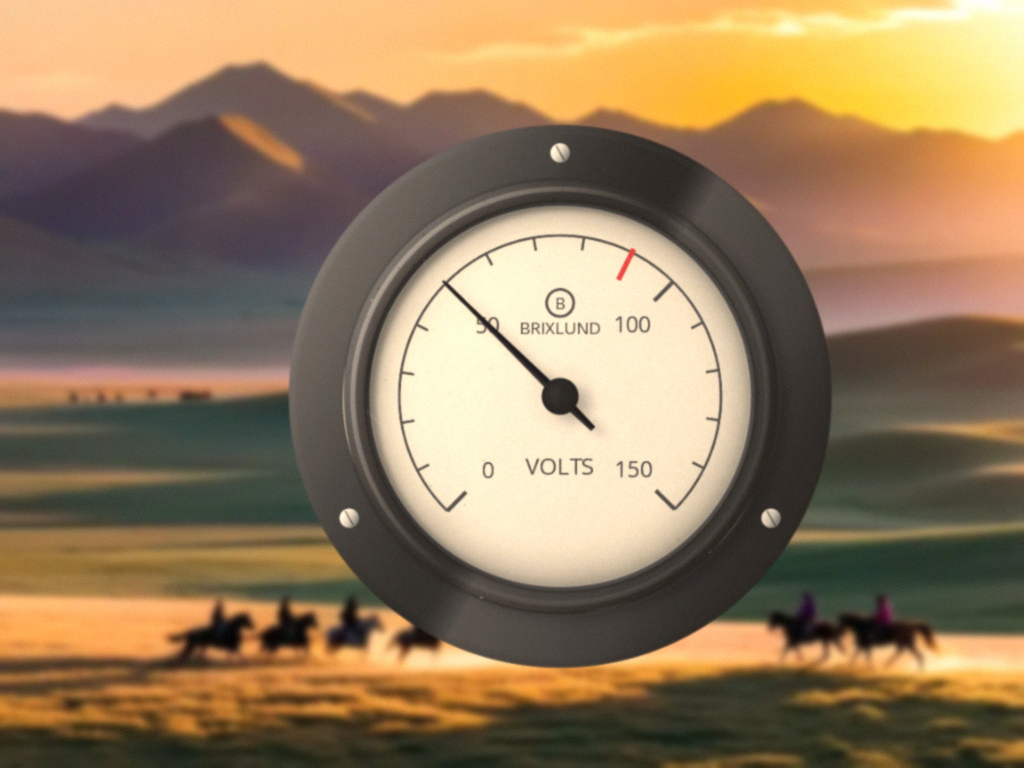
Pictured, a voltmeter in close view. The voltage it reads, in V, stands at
50 V
